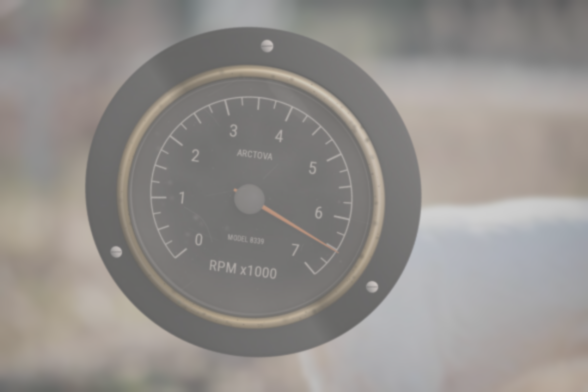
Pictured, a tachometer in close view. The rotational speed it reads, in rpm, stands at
6500 rpm
